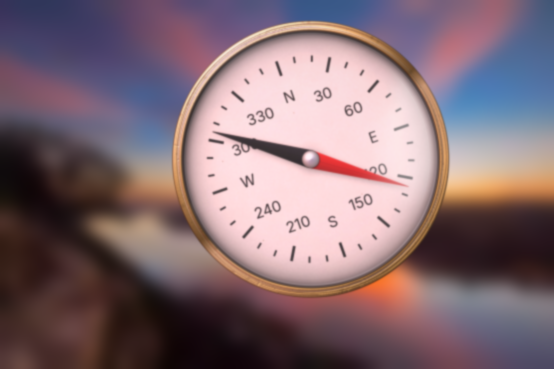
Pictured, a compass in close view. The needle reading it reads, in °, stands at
125 °
